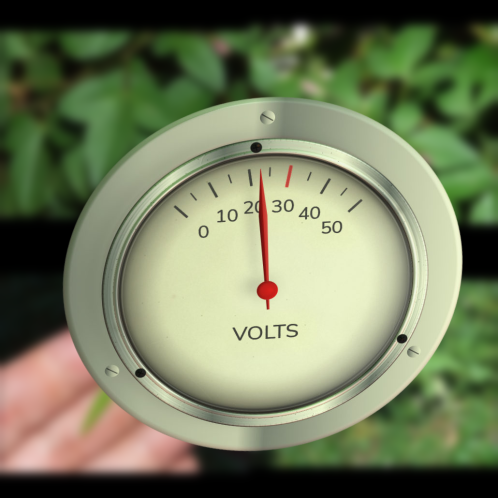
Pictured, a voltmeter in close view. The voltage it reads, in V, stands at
22.5 V
